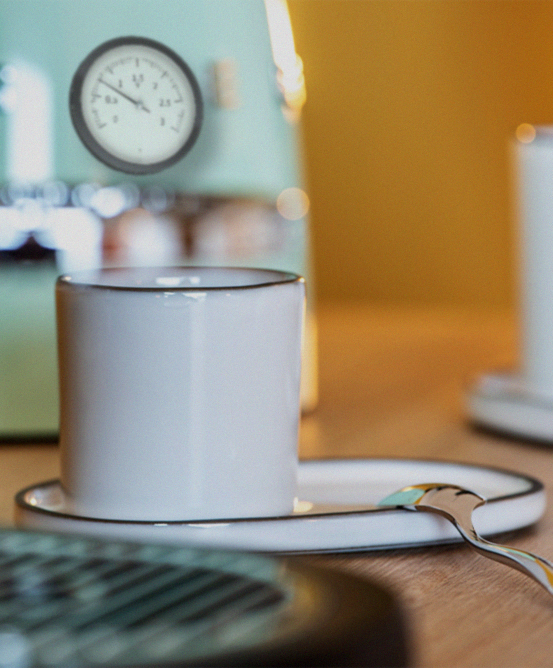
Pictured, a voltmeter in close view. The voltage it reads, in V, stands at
0.75 V
